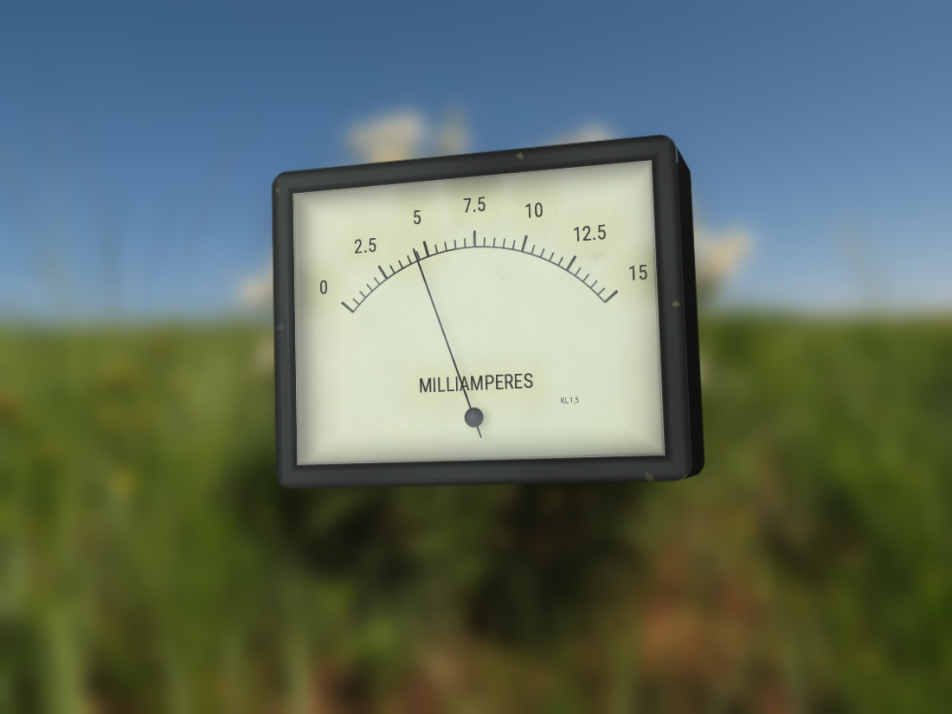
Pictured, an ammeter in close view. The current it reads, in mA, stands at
4.5 mA
